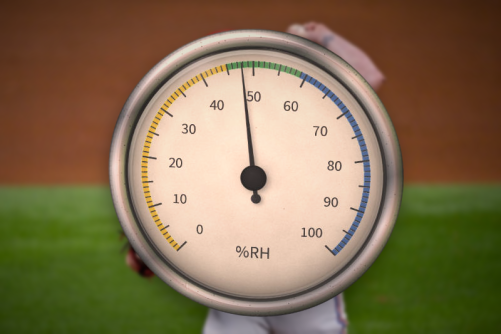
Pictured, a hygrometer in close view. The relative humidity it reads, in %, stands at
48 %
